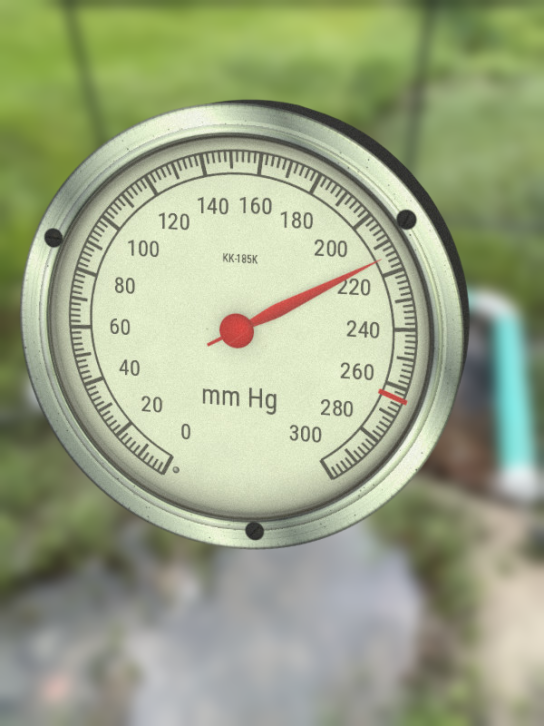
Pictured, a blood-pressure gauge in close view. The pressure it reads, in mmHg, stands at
214 mmHg
